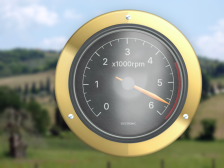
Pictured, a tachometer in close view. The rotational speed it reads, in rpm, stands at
5625 rpm
